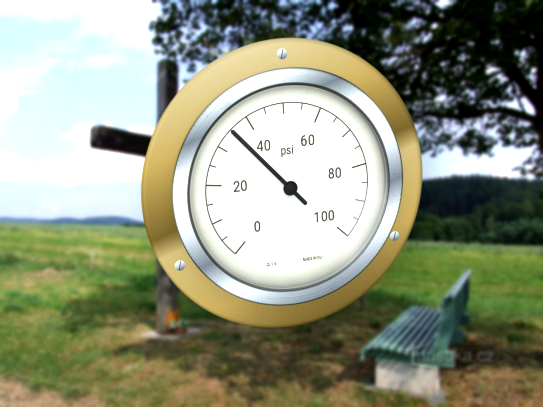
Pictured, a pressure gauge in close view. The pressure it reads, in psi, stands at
35 psi
